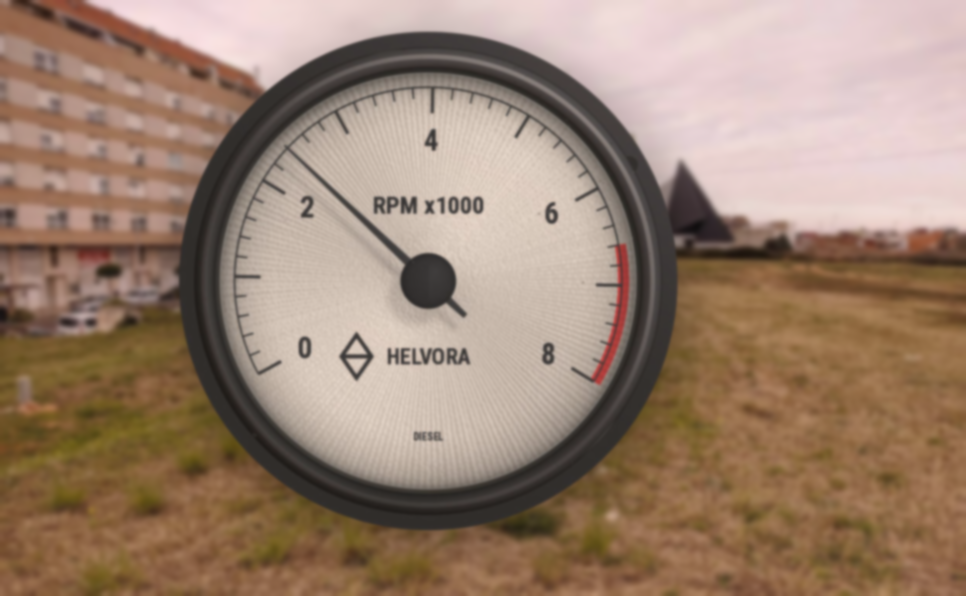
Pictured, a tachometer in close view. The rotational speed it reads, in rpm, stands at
2400 rpm
